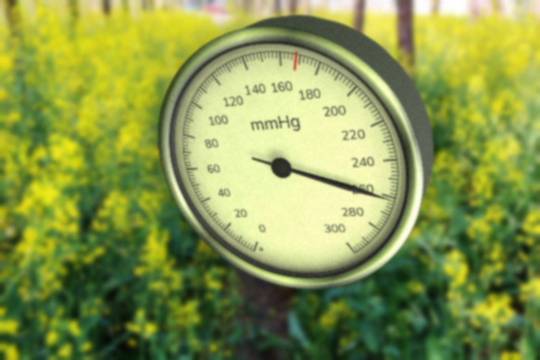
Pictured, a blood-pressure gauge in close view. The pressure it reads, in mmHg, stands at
260 mmHg
